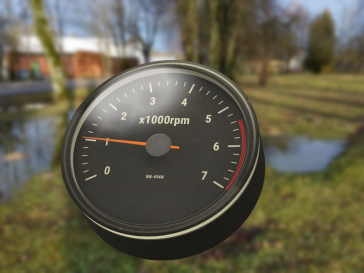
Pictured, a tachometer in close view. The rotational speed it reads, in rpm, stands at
1000 rpm
